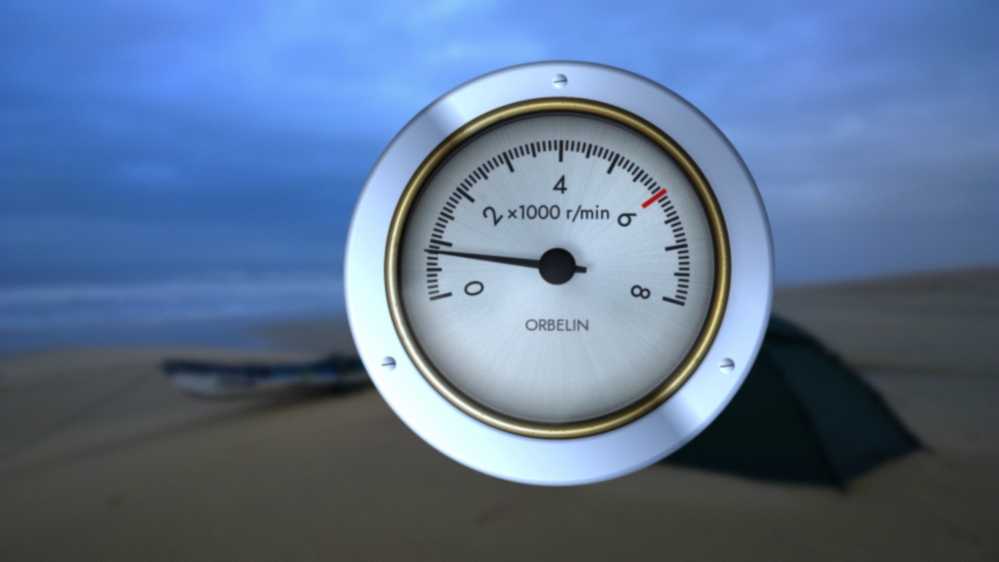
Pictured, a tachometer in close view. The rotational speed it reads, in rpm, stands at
800 rpm
